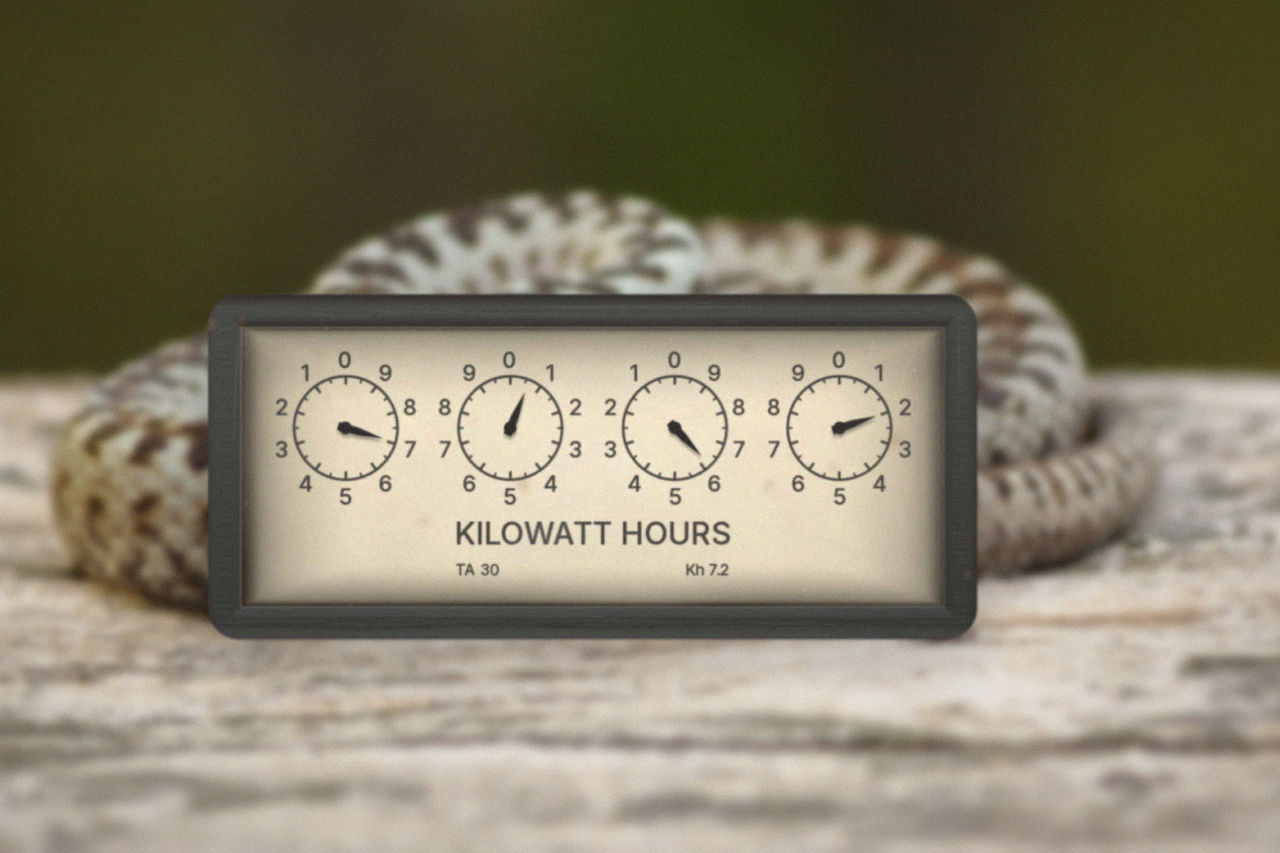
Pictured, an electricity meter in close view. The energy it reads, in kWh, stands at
7062 kWh
